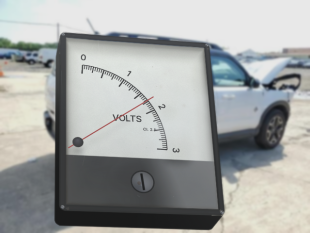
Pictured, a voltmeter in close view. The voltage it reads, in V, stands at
1.75 V
